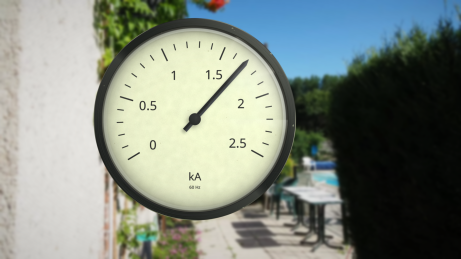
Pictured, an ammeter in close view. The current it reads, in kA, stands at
1.7 kA
